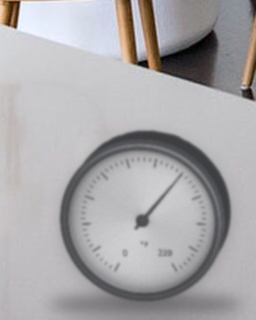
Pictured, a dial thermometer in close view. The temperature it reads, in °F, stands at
140 °F
